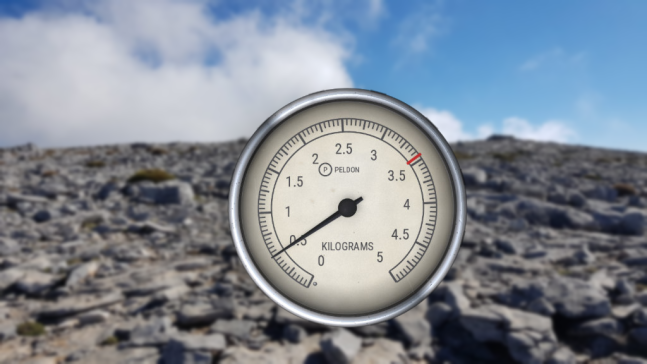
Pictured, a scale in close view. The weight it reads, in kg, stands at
0.5 kg
